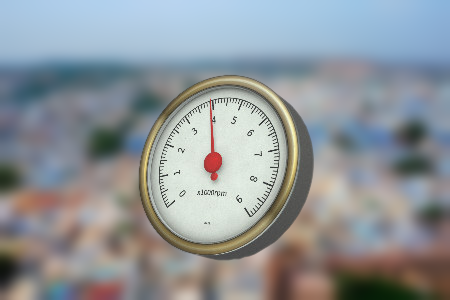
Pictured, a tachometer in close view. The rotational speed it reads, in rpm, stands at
4000 rpm
